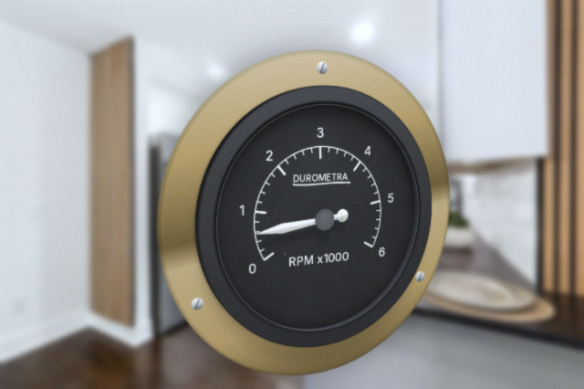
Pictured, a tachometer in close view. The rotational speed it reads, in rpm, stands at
600 rpm
